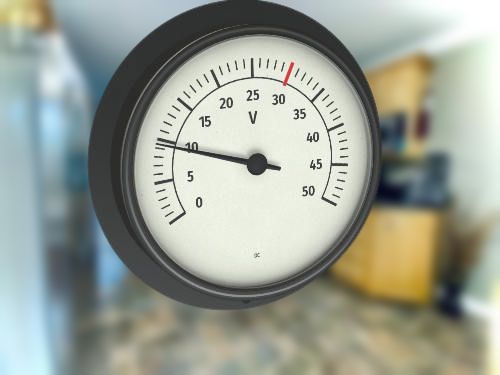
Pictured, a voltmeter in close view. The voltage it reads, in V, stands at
9.5 V
